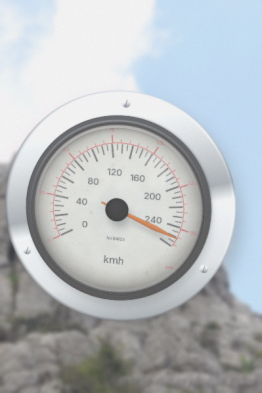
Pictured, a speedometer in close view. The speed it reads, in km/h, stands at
250 km/h
